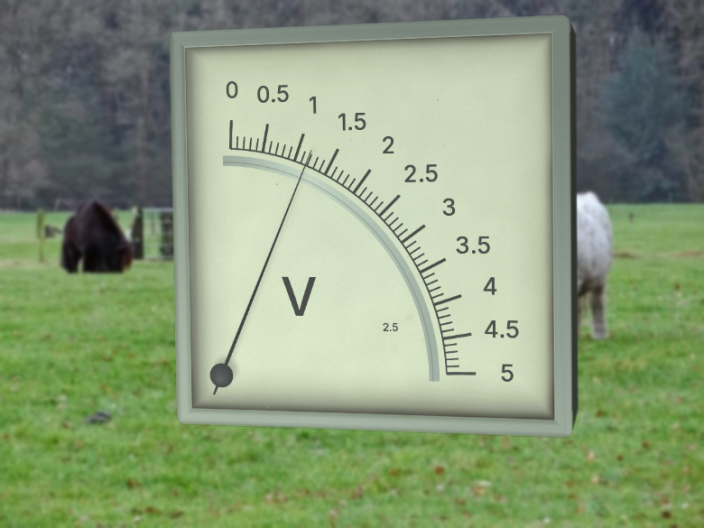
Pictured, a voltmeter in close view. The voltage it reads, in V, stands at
1.2 V
